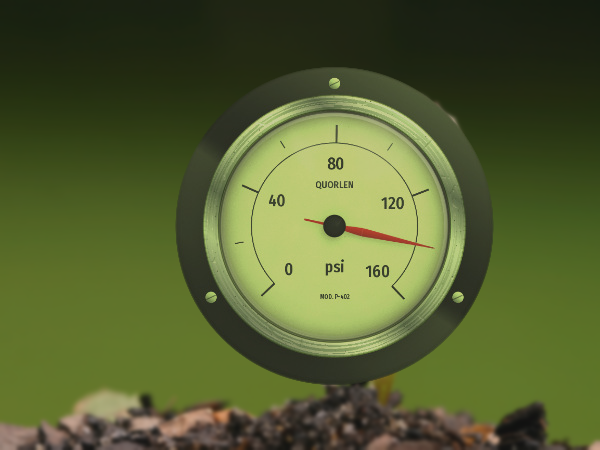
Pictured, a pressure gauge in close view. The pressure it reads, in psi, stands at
140 psi
